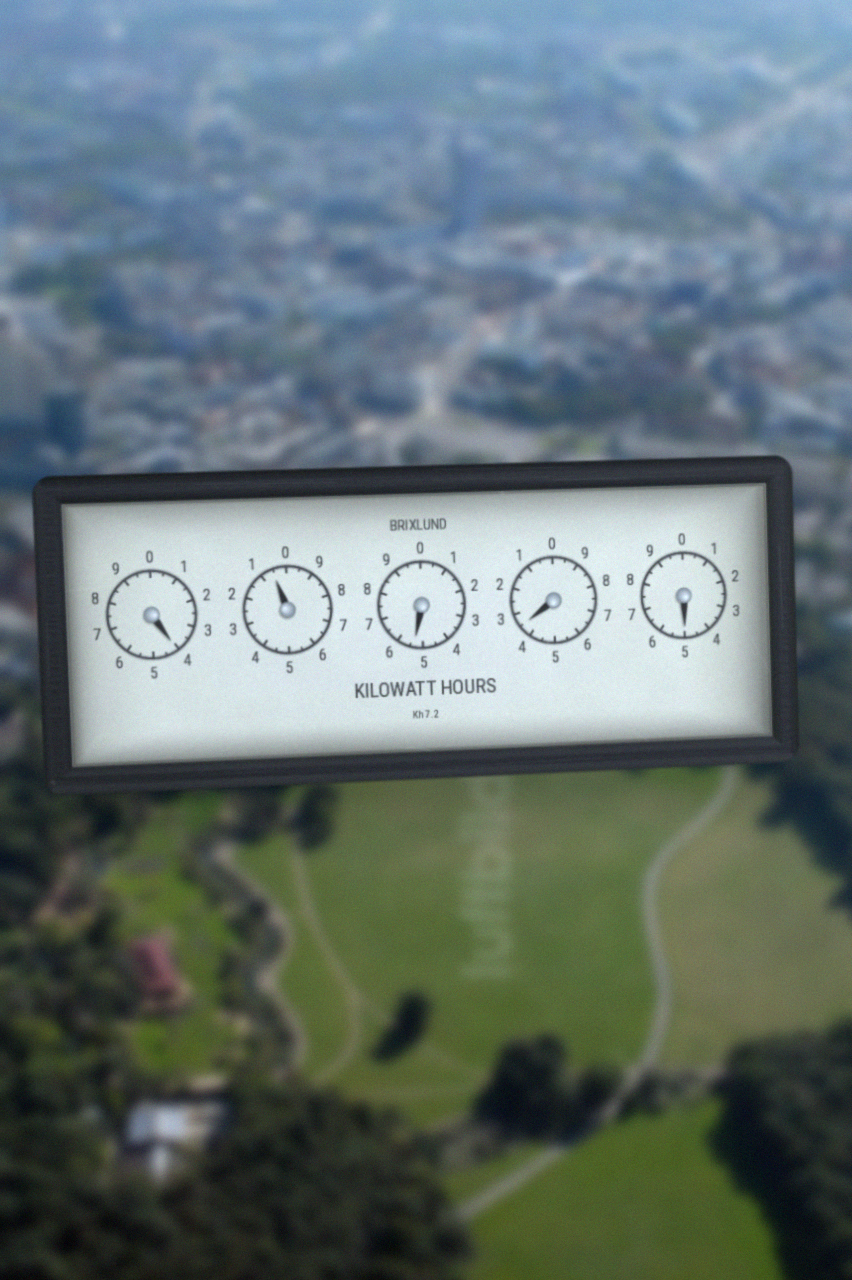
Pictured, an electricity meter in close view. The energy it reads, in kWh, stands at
40535 kWh
